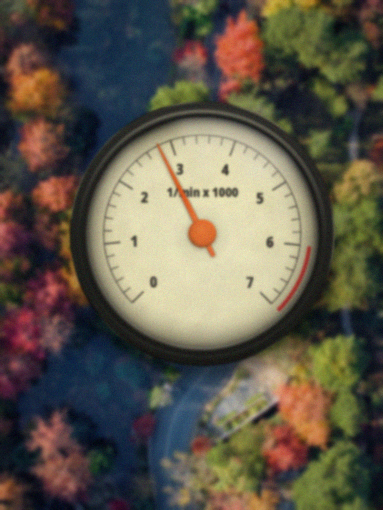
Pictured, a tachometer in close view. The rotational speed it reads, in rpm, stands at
2800 rpm
